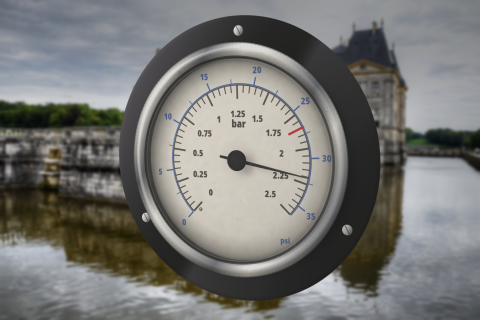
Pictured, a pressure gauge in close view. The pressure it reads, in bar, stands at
2.2 bar
